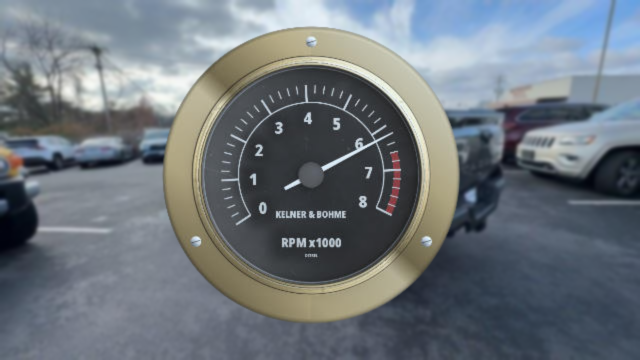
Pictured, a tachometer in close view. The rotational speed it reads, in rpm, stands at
6200 rpm
